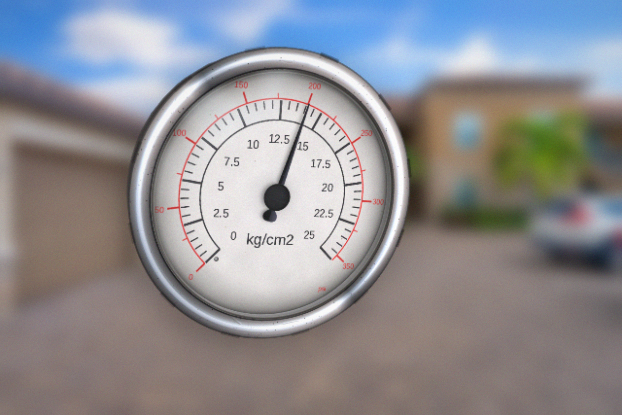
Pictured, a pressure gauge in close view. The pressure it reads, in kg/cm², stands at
14 kg/cm²
